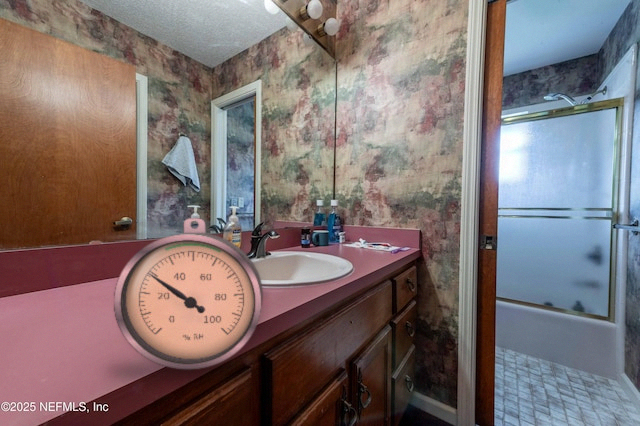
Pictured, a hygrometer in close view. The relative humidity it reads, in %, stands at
30 %
